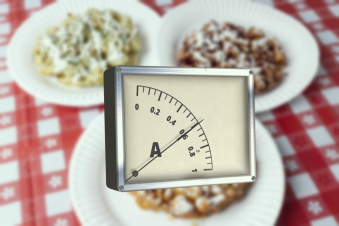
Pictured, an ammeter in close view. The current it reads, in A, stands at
0.6 A
